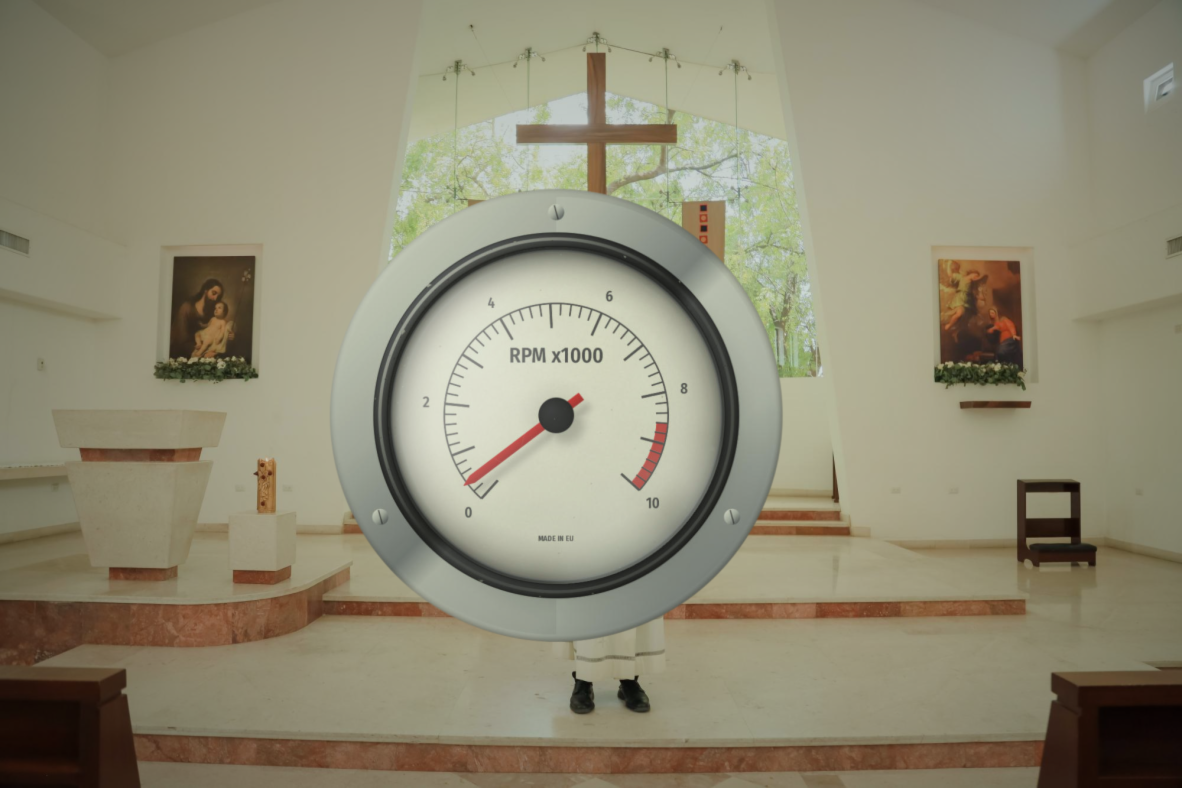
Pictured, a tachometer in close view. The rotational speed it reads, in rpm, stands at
400 rpm
